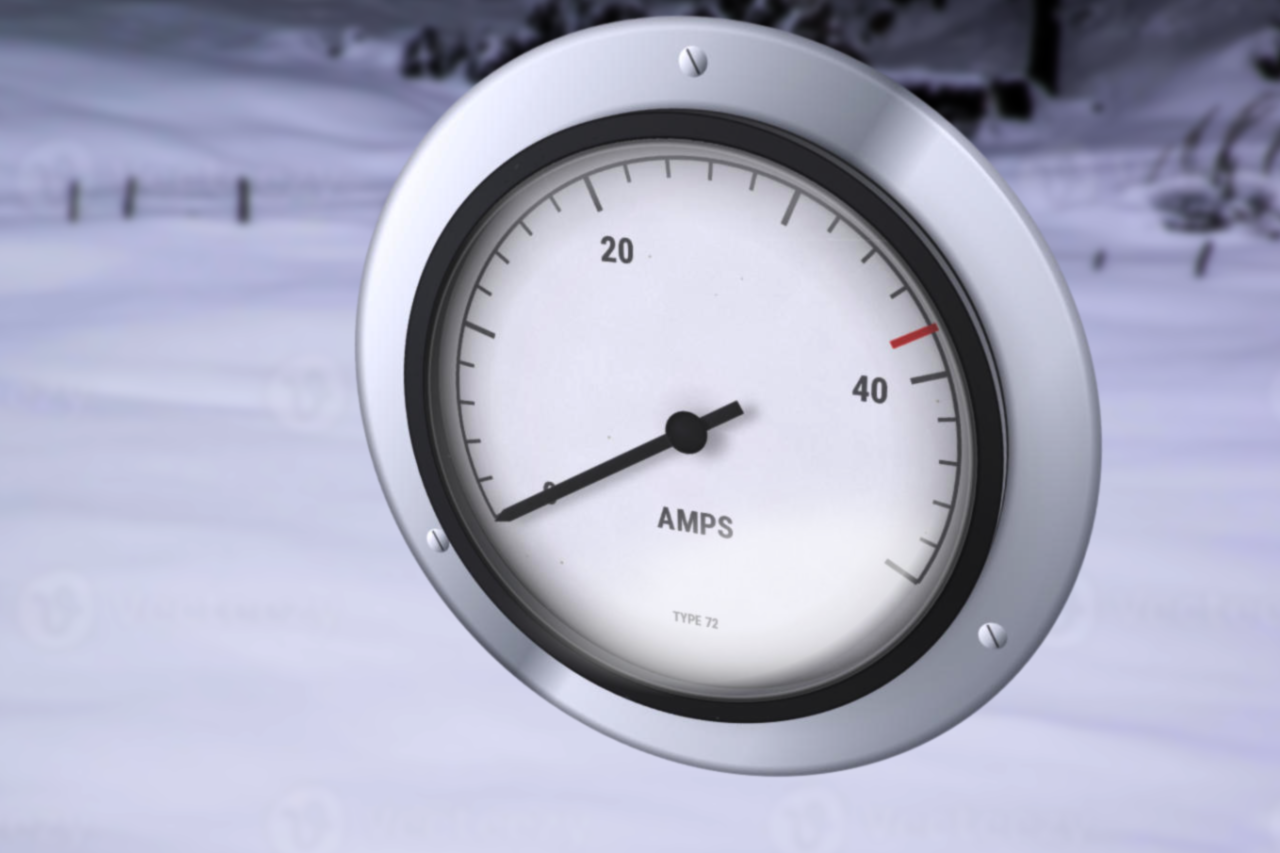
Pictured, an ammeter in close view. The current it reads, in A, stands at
0 A
